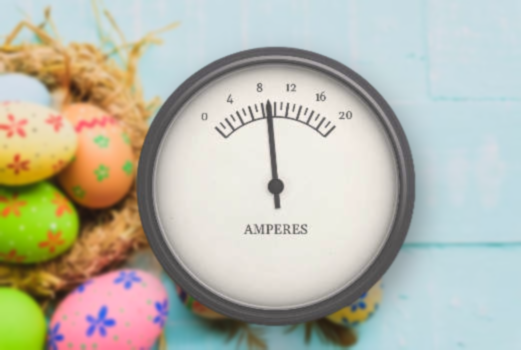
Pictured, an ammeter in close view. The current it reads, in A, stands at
9 A
